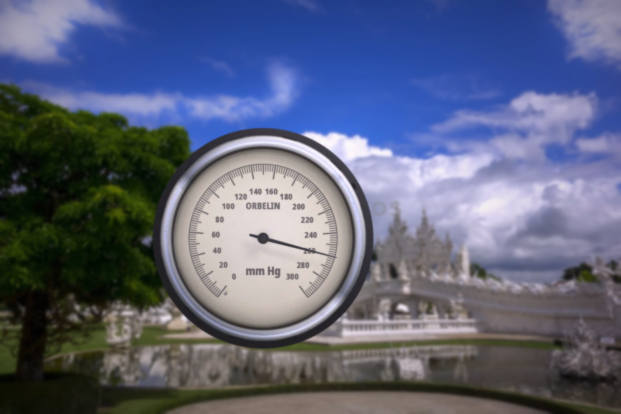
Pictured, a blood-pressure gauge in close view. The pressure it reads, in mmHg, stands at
260 mmHg
